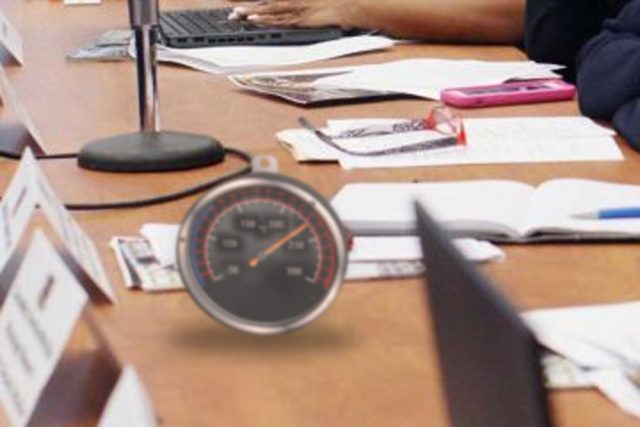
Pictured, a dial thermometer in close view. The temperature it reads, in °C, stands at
230 °C
